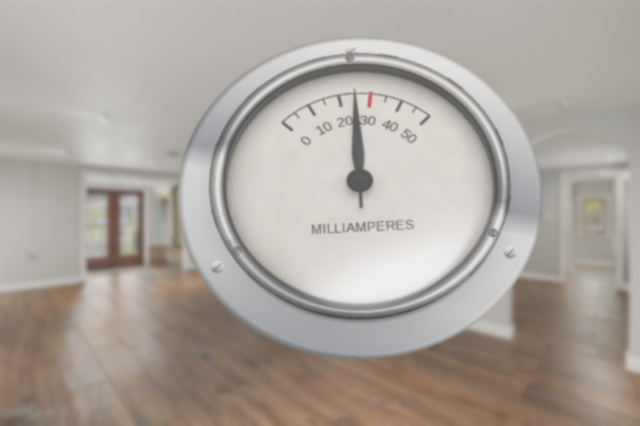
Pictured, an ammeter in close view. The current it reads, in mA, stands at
25 mA
